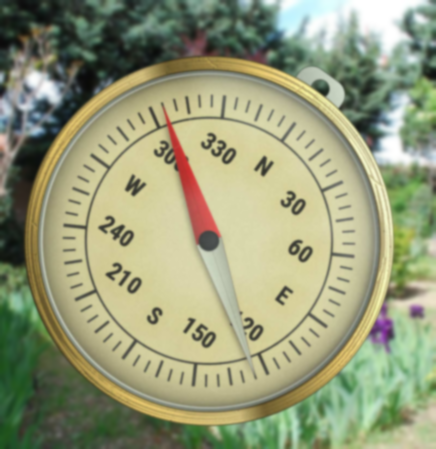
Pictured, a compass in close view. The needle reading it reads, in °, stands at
305 °
